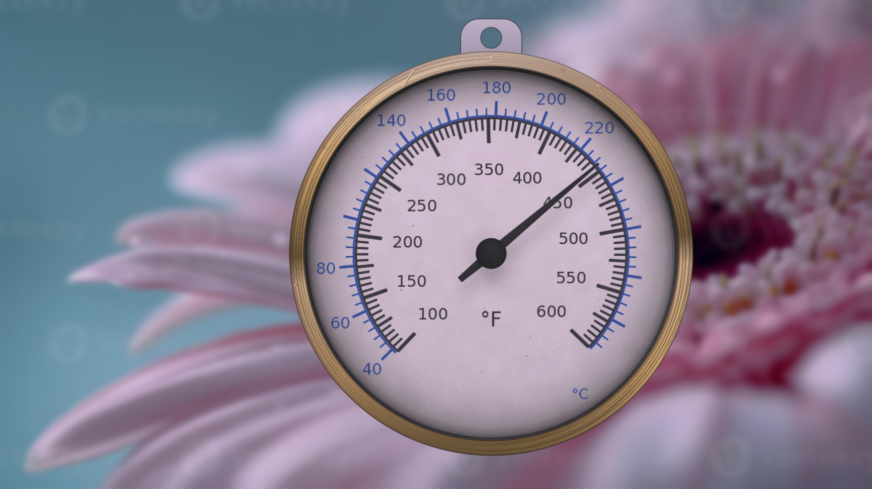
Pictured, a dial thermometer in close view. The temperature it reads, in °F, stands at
445 °F
